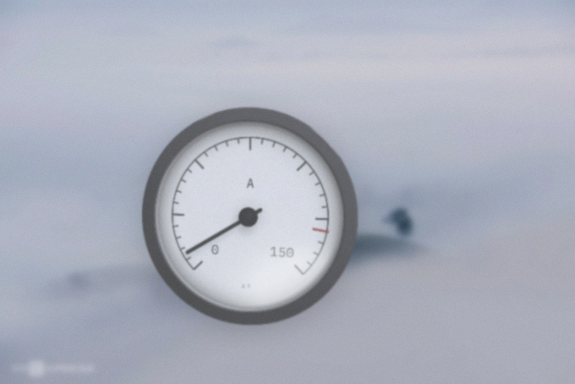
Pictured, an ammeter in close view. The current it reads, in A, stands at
7.5 A
